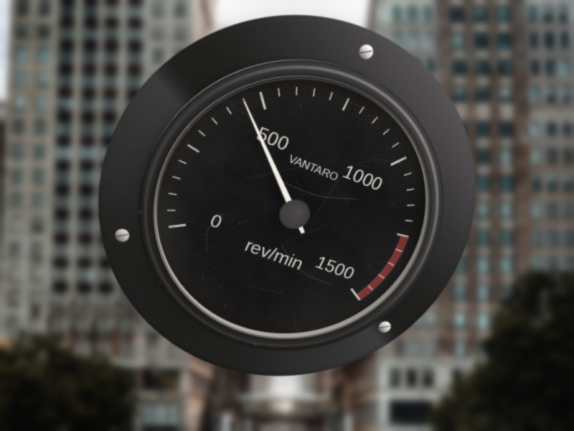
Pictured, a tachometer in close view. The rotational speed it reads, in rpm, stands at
450 rpm
